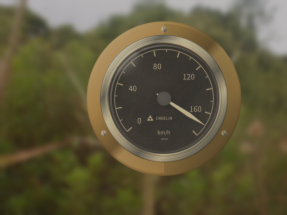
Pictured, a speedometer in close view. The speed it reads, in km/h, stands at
170 km/h
